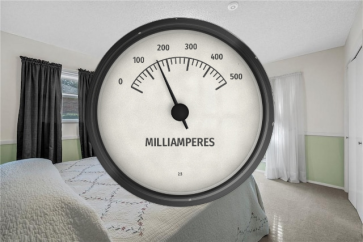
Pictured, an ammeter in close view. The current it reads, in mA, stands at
160 mA
